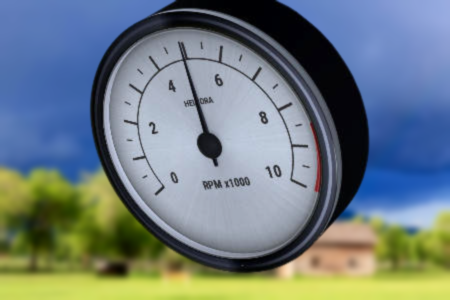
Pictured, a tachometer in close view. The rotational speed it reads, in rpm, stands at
5000 rpm
